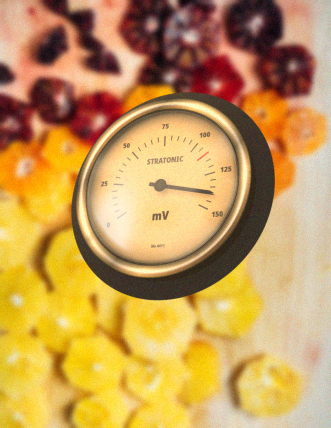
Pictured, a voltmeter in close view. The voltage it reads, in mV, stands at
140 mV
